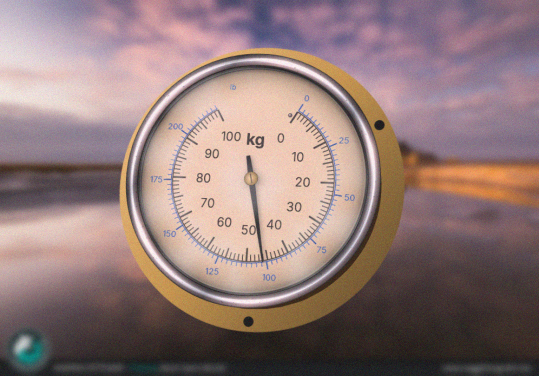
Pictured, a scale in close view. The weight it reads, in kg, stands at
46 kg
